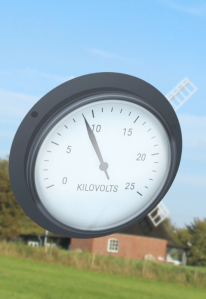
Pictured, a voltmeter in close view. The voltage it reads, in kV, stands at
9 kV
